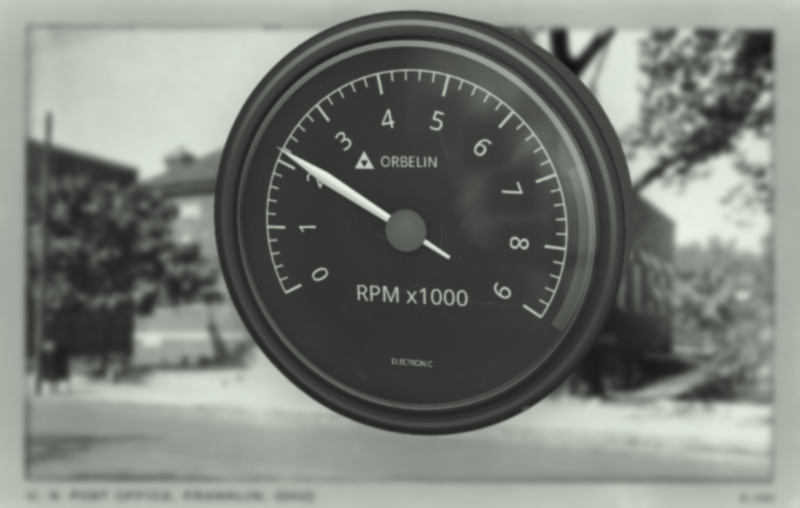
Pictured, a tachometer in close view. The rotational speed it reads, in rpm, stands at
2200 rpm
